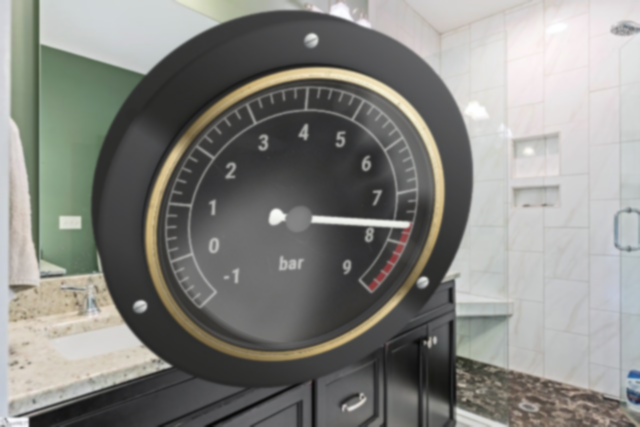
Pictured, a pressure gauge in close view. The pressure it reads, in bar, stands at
7.6 bar
